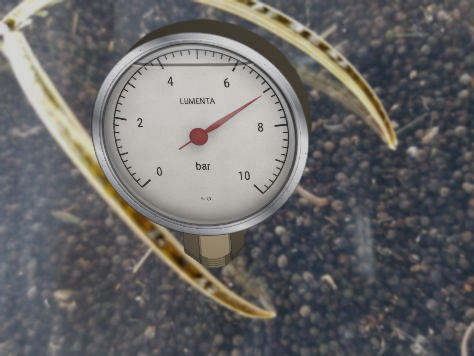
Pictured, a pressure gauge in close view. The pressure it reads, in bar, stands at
7 bar
